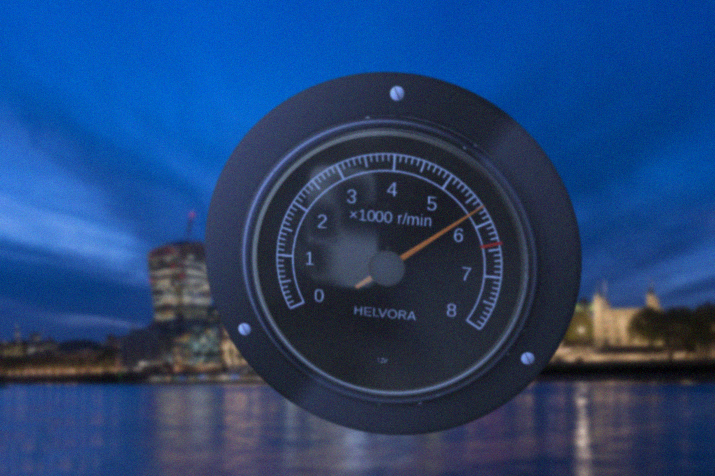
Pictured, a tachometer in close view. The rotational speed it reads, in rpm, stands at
5700 rpm
